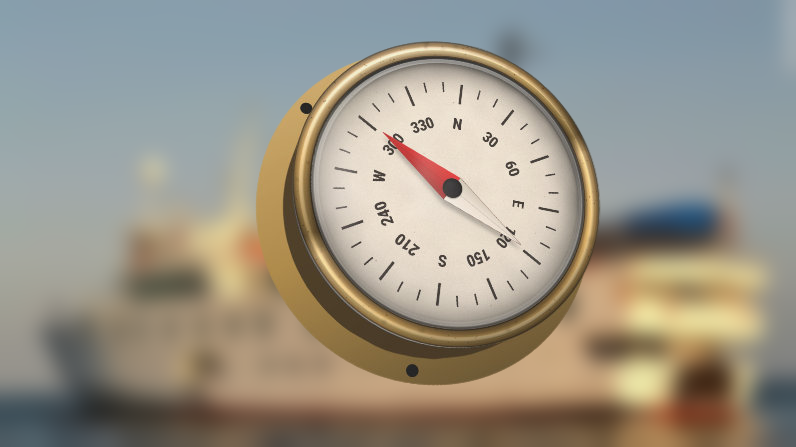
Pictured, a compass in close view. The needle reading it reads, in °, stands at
300 °
